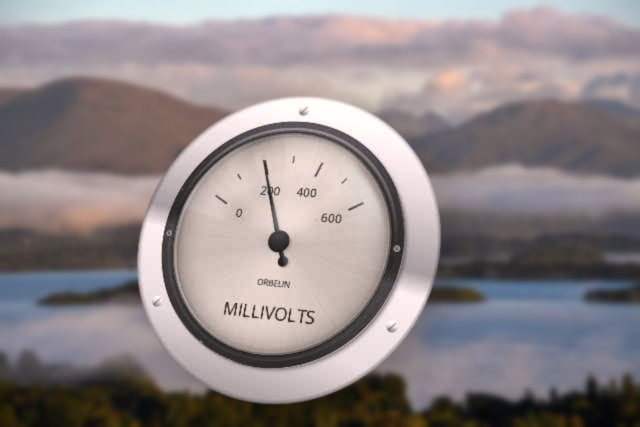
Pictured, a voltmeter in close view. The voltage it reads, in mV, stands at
200 mV
